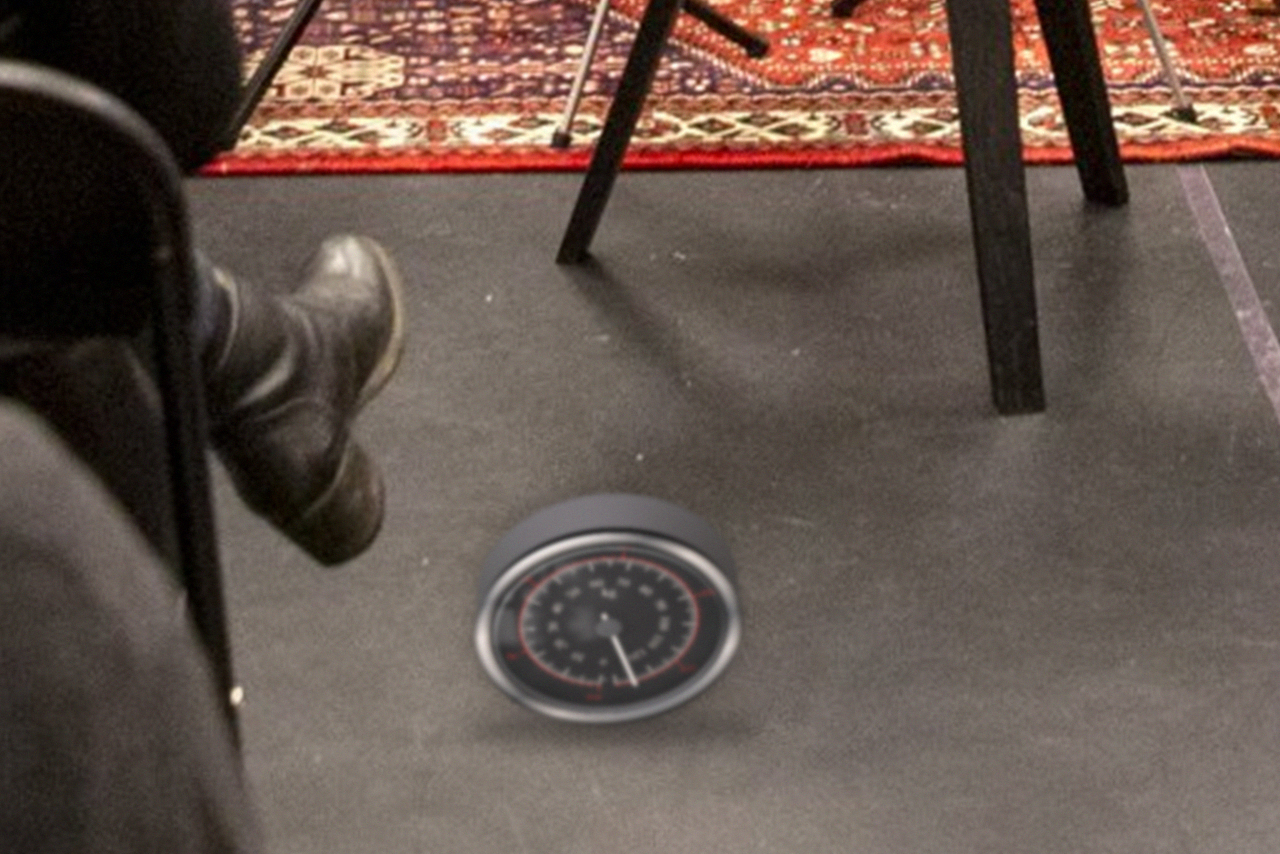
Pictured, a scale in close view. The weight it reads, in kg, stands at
125 kg
